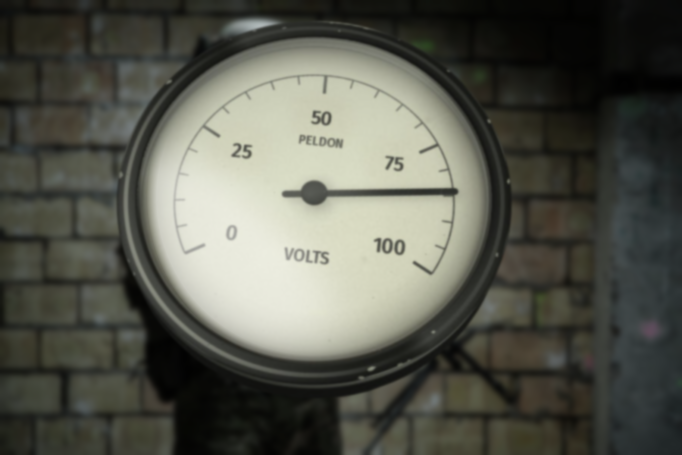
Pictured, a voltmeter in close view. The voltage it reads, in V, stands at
85 V
